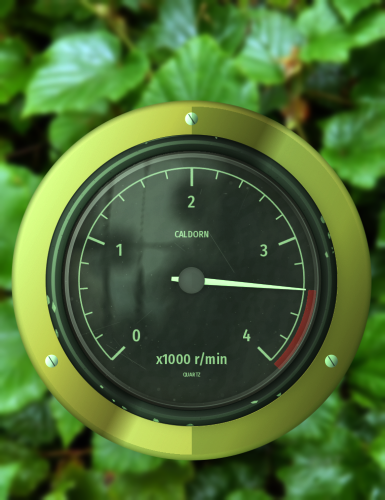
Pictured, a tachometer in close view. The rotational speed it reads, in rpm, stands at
3400 rpm
